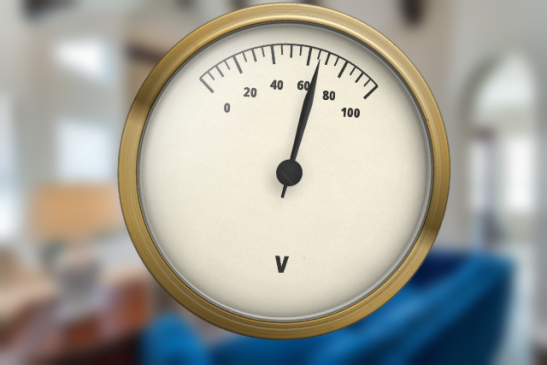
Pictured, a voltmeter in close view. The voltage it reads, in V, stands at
65 V
